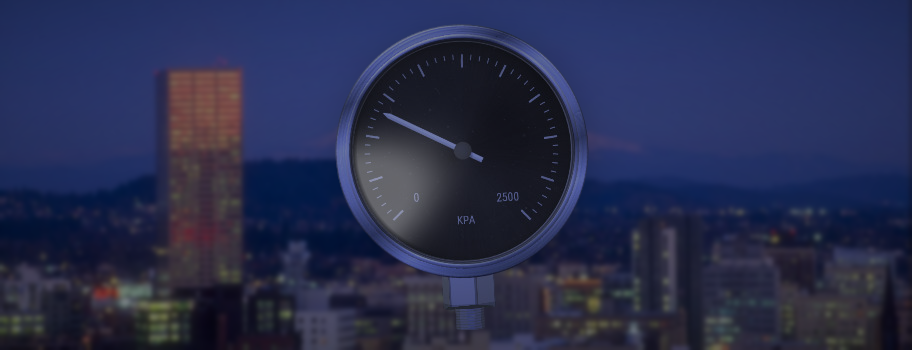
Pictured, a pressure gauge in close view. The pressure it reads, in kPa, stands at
650 kPa
